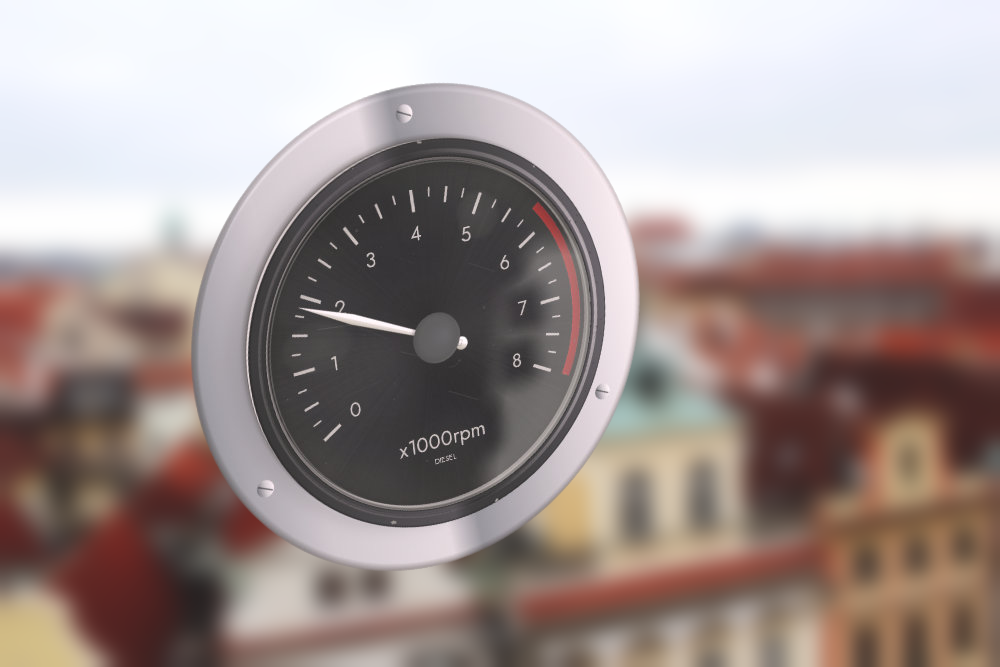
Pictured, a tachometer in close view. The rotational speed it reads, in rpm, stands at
1875 rpm
